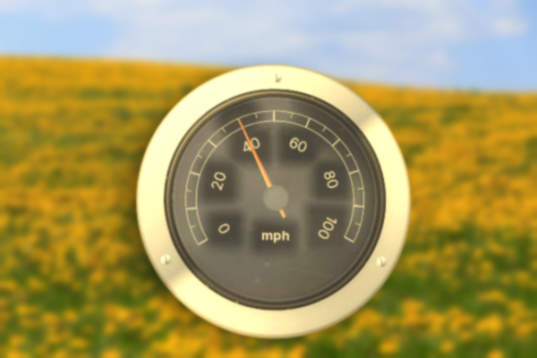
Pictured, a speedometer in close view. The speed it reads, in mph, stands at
40 mph
